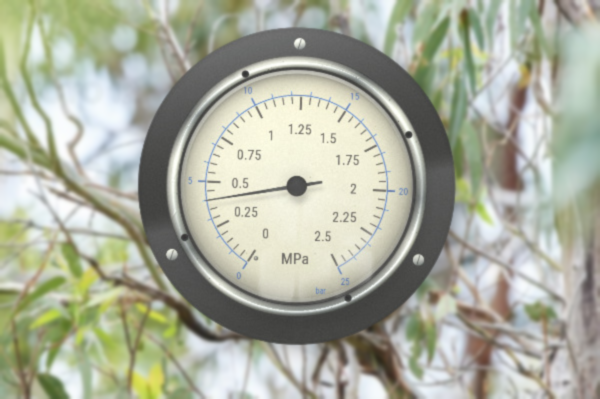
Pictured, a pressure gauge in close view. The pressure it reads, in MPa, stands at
0.4 MPa
